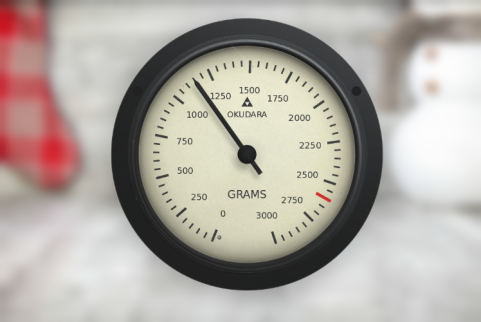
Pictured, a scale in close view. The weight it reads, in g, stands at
1150 g
